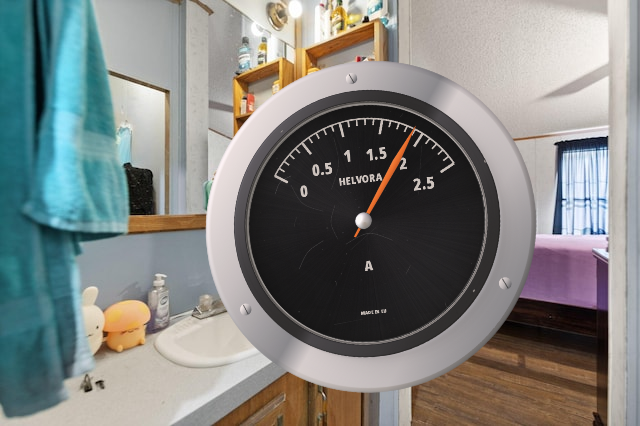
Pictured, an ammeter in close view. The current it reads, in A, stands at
1.9 A
